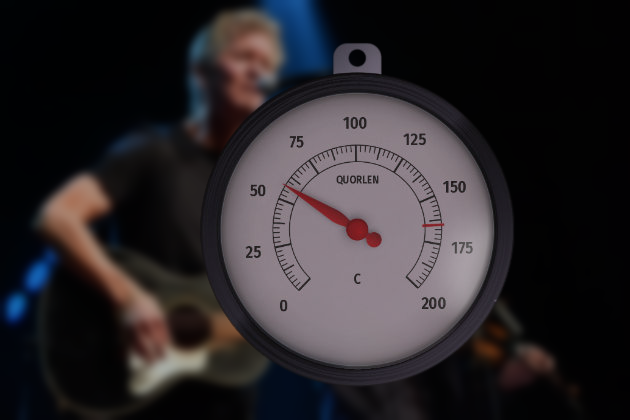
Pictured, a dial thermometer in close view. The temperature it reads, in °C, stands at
57.5 °C
